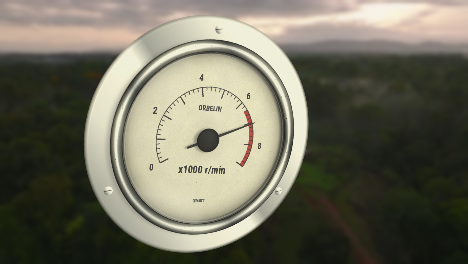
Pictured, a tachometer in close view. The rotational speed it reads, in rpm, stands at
7000 rpm
